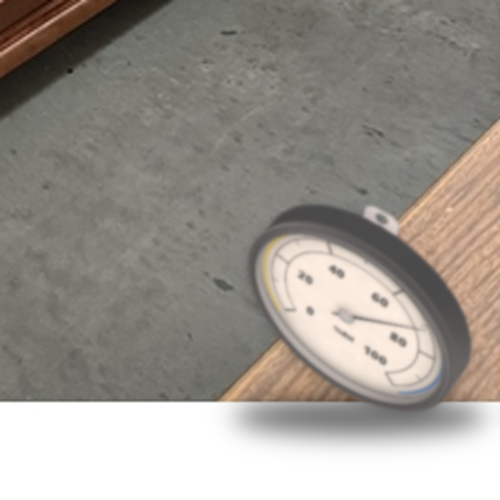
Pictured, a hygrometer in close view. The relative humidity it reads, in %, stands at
70 %
